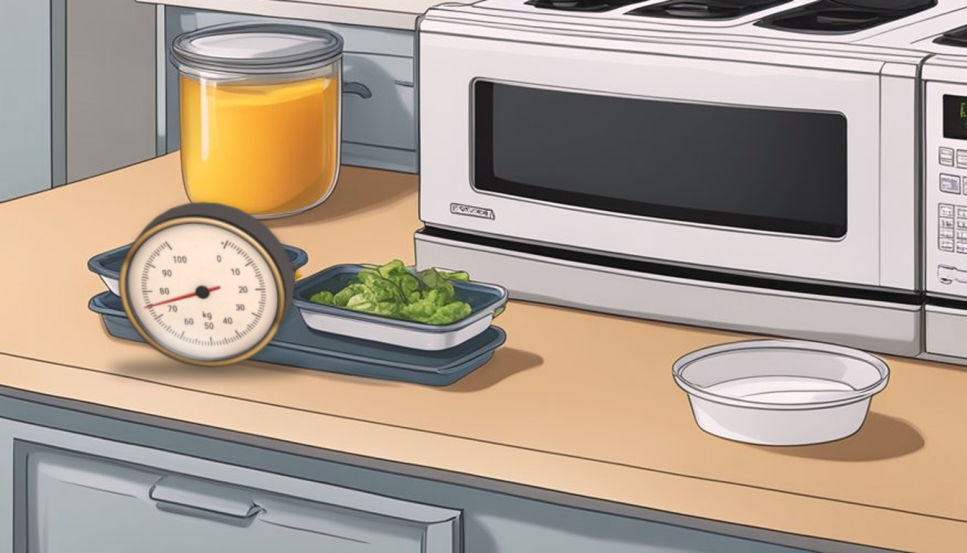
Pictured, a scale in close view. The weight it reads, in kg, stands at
75 kg
